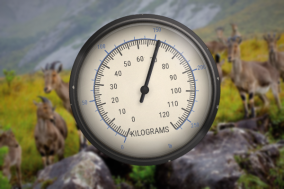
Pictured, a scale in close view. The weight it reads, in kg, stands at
70 kg
